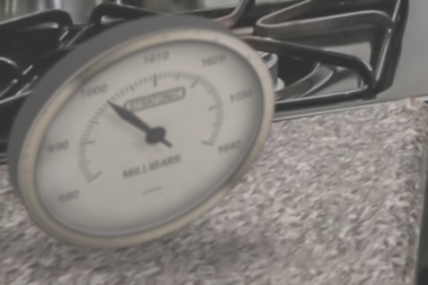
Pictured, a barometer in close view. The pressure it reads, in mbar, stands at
1000 mbar
